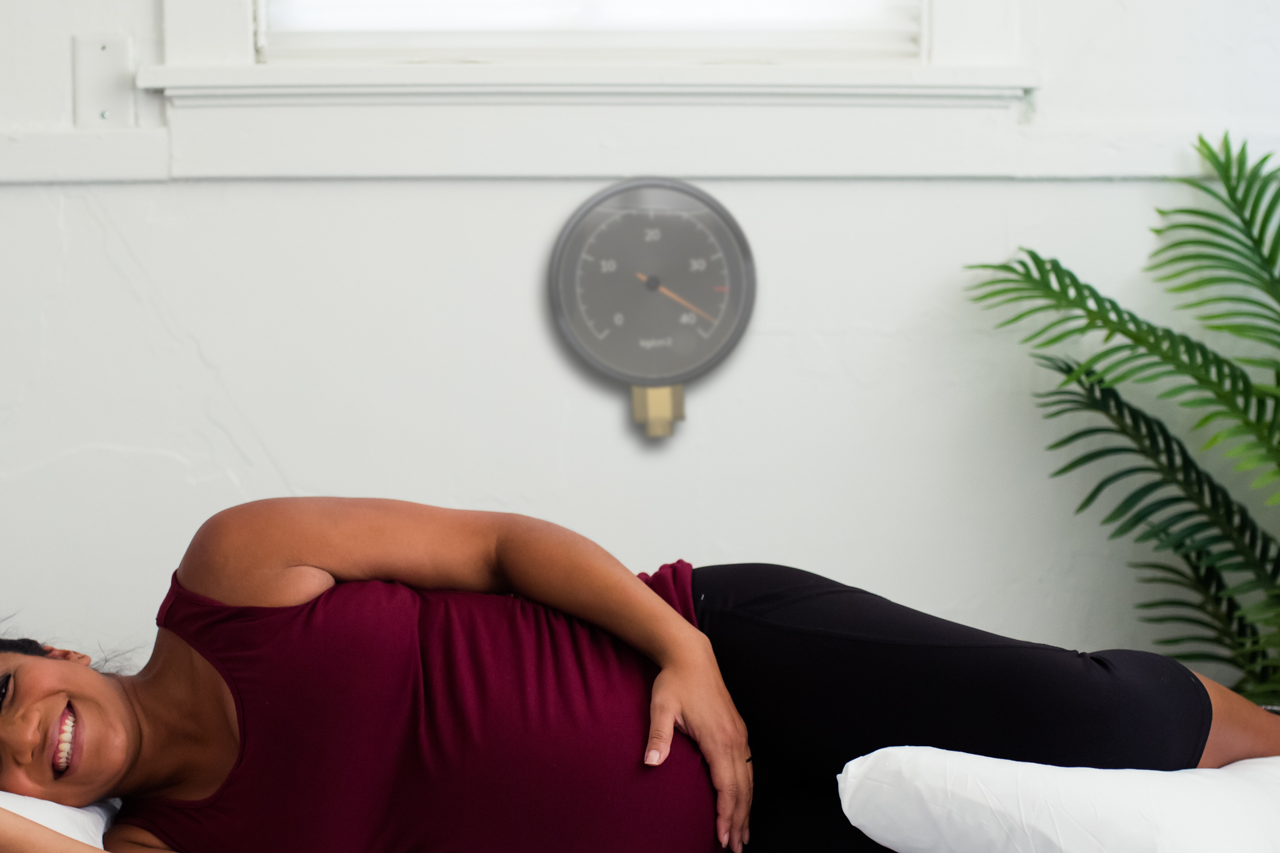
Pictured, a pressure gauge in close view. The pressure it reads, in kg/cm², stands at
38 kg/cm²
